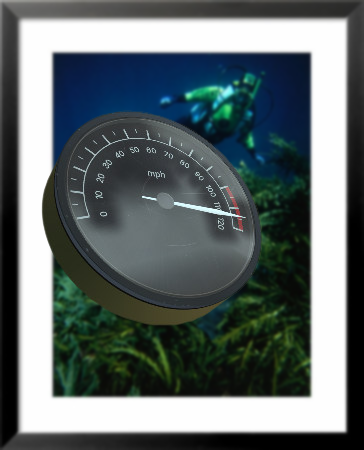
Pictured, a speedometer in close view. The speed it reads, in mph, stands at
115 mph
